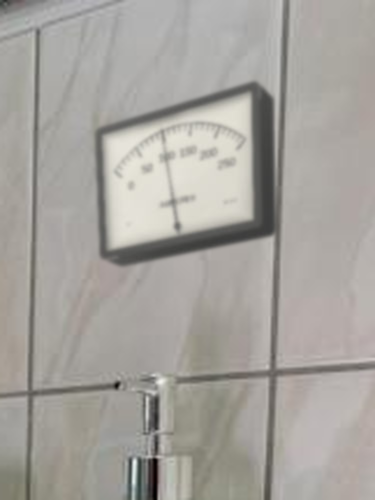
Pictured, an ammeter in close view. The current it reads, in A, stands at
100 A
